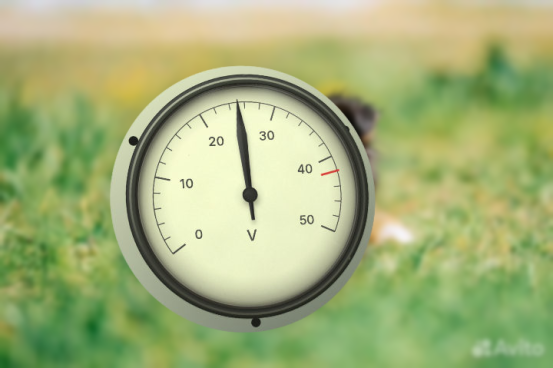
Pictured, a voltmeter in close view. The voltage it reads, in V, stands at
25 V
